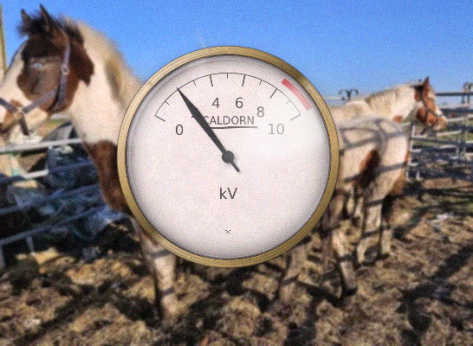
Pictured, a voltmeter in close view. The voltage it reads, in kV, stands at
2 kV
